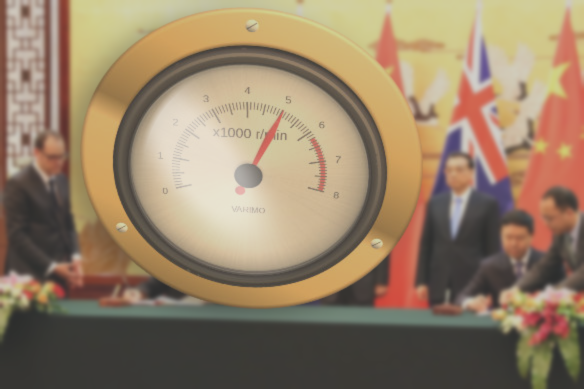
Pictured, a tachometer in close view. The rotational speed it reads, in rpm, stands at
5000 rpm
